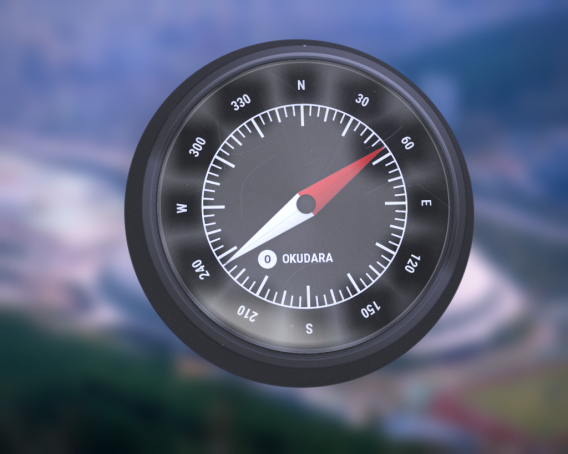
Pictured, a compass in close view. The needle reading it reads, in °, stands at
55 °
